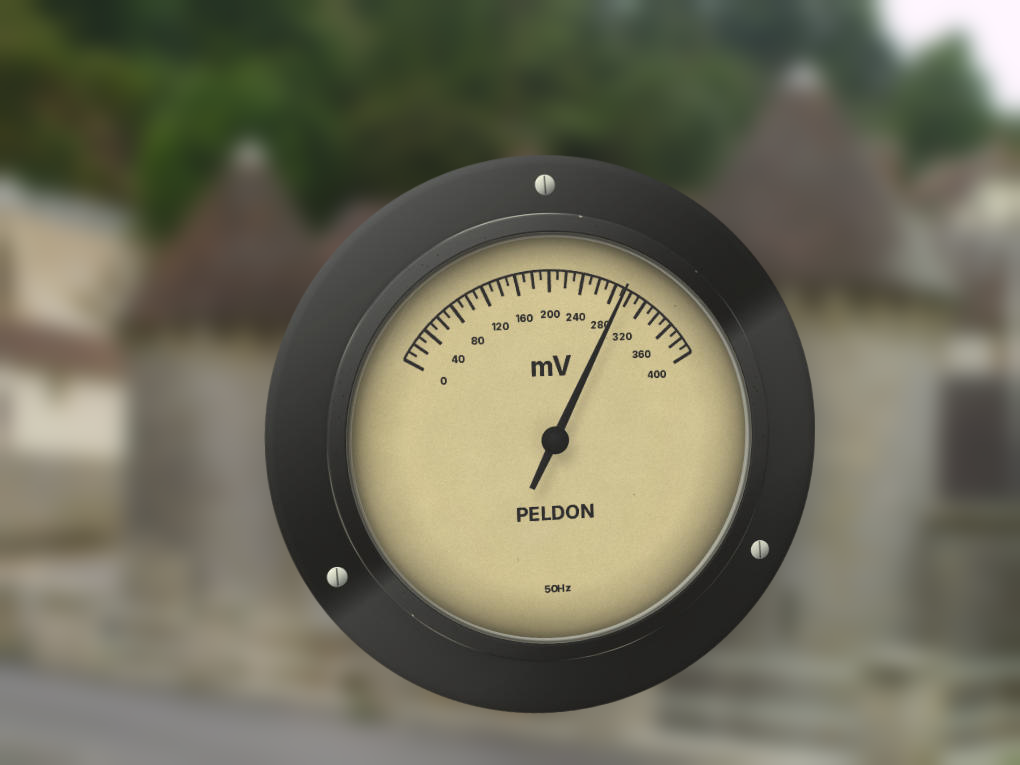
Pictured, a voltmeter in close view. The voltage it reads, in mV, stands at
290 mV
